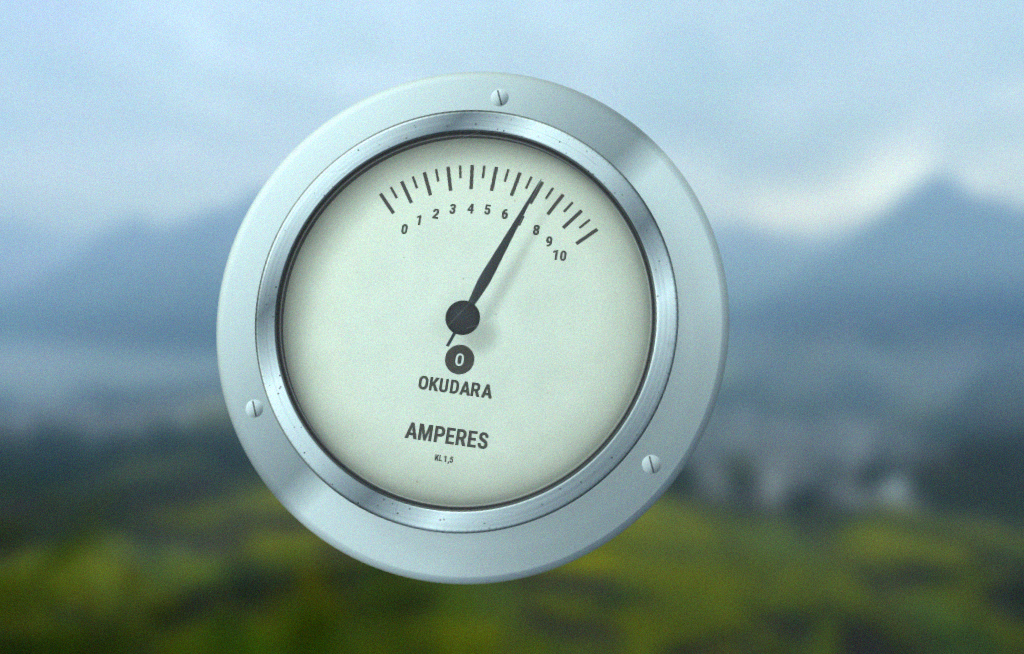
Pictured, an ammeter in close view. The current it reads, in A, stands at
7 A
